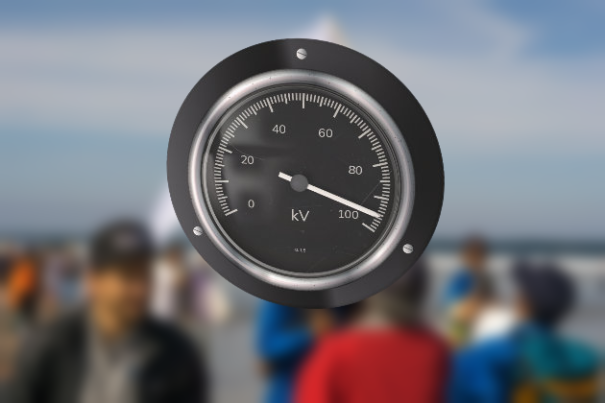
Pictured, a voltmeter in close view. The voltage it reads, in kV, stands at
95 kV
